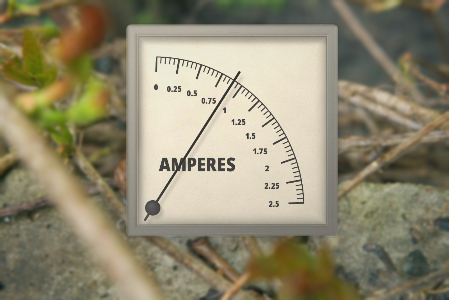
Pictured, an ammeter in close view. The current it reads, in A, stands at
0.9 A
